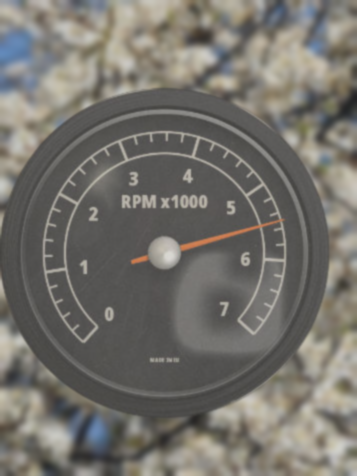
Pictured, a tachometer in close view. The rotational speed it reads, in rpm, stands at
5500 rpm
